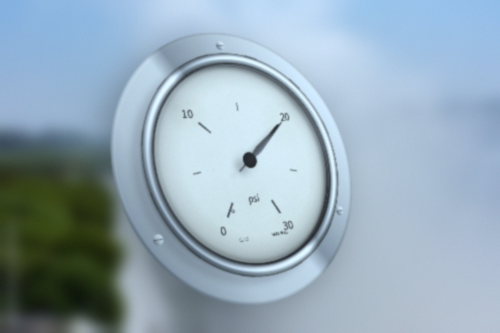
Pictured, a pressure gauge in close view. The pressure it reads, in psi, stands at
20 psi
